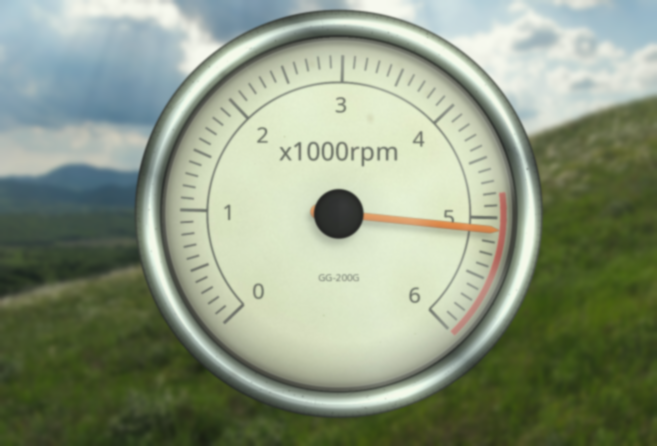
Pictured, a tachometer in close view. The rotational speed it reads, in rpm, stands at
5100 rpm
